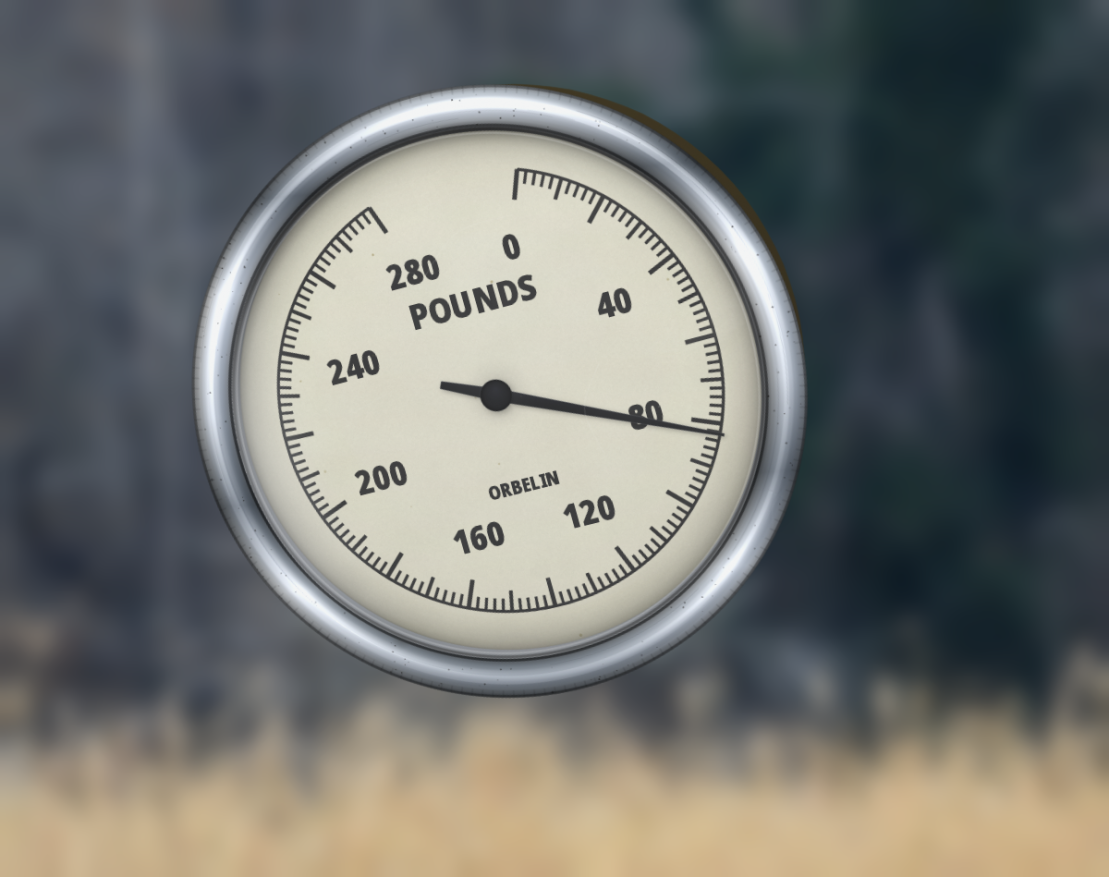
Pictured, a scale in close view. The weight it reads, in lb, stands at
82 lb
